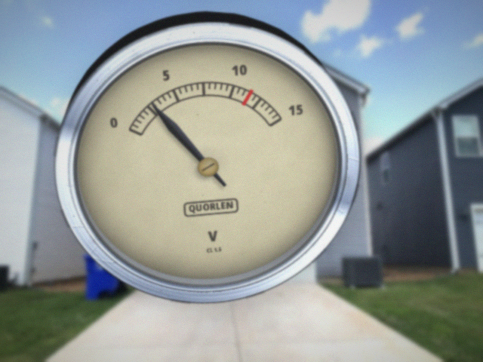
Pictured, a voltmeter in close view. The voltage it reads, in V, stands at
3 V
